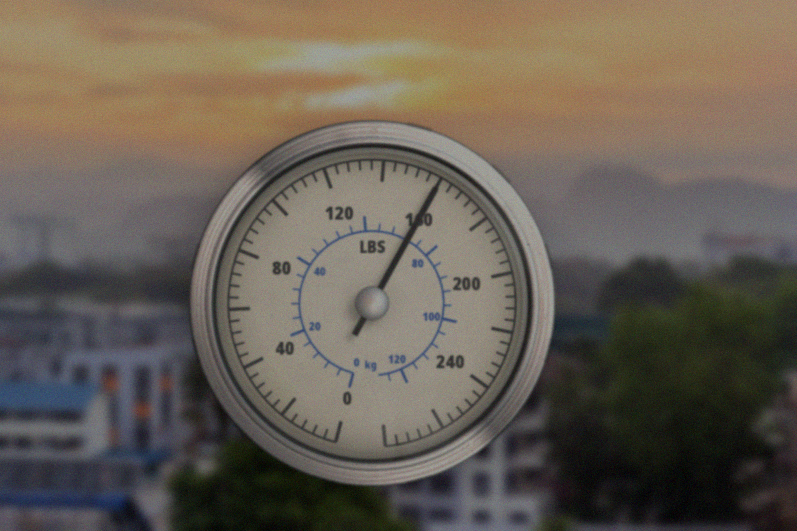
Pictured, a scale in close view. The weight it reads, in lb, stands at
160 lb
